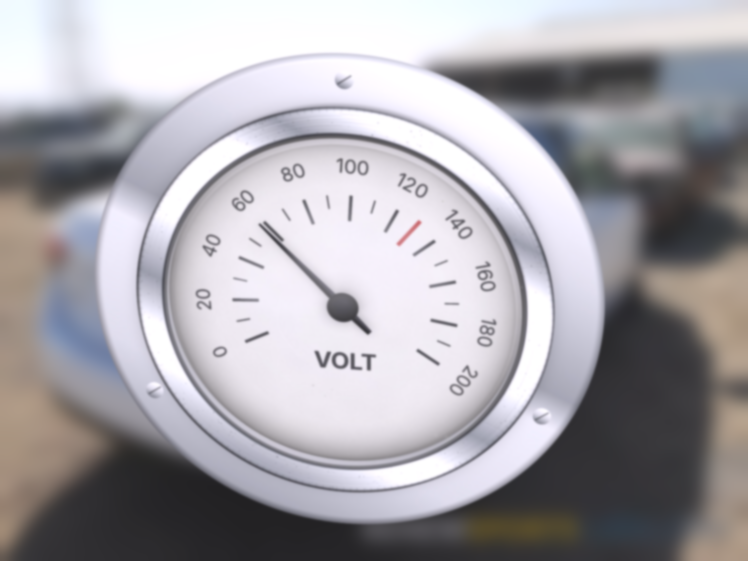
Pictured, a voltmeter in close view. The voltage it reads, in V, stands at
60 V
